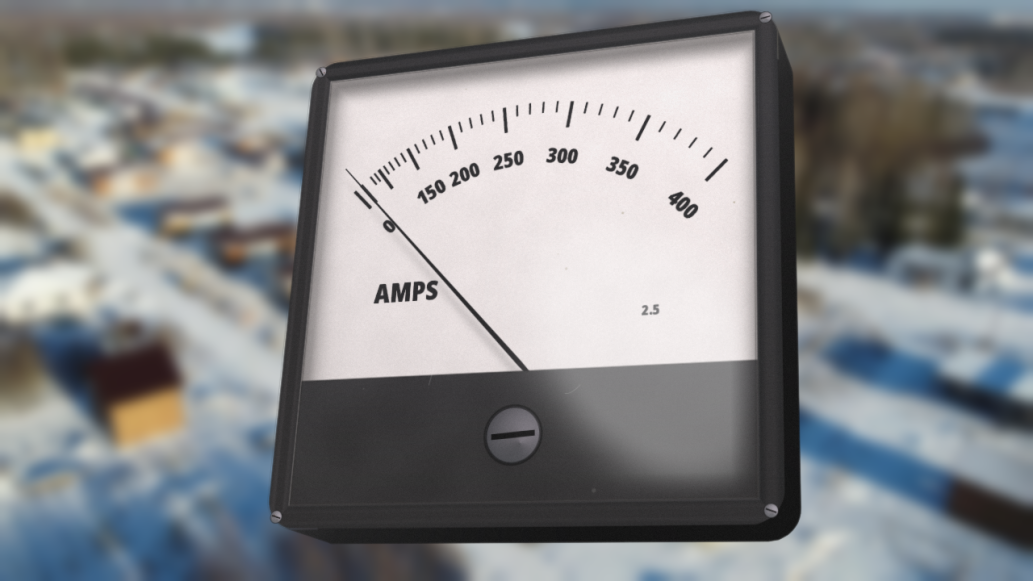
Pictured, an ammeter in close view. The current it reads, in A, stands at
50 A
